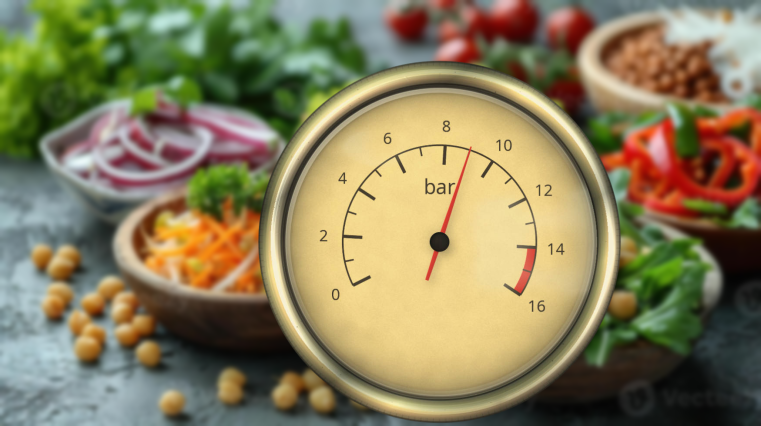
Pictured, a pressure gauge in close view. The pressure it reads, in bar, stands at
9 bar
